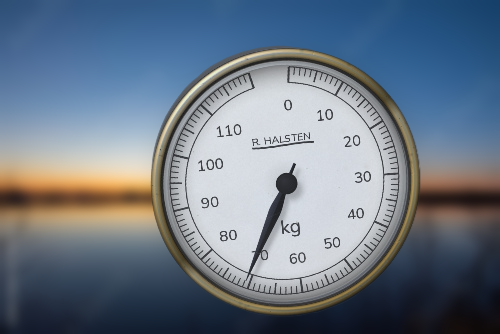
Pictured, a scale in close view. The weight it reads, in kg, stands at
71 kg
